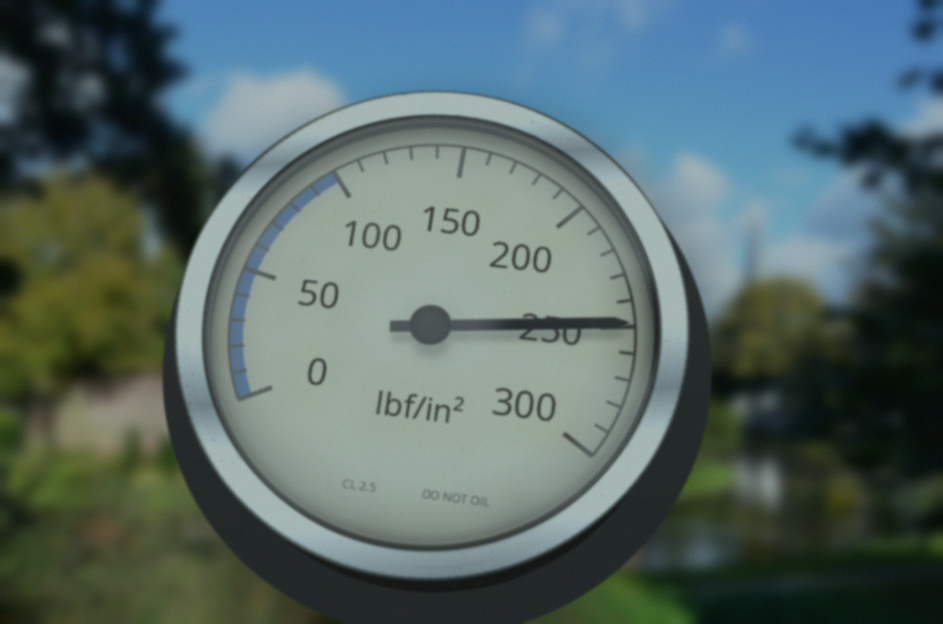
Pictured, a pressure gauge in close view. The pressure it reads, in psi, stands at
250 psi
